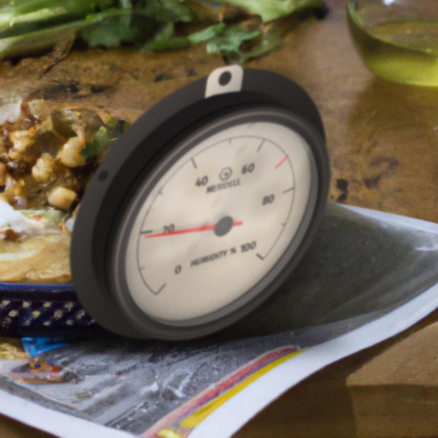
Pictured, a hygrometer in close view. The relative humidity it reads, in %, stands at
20 %
